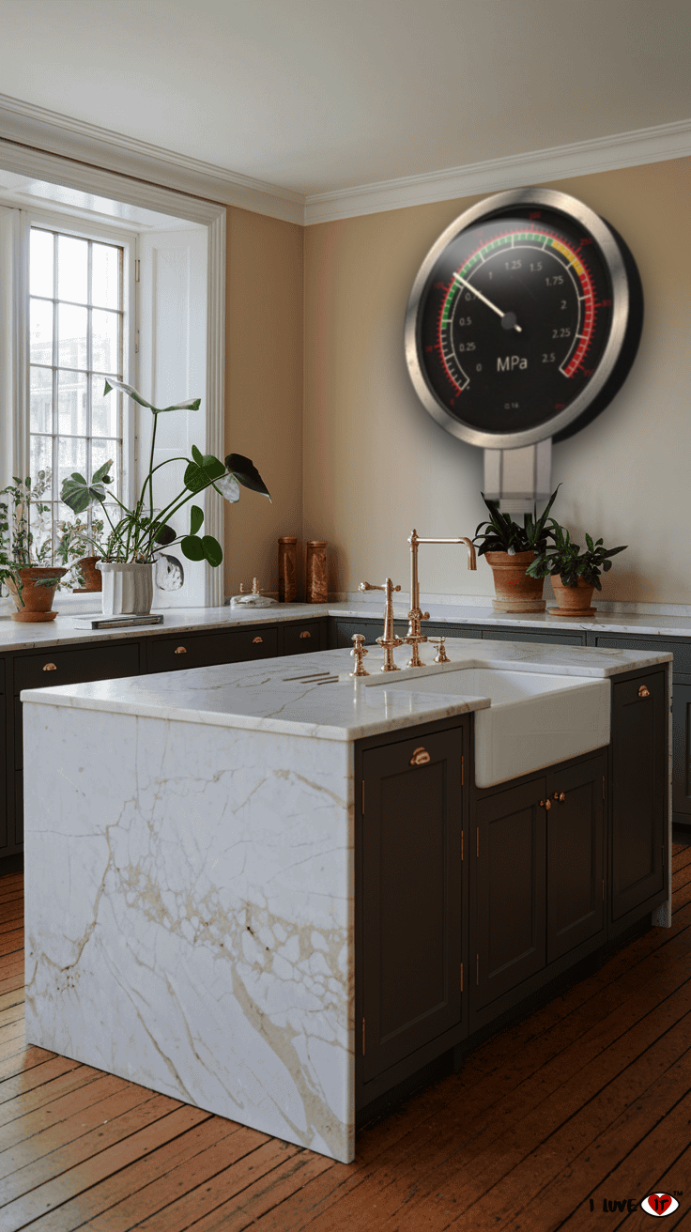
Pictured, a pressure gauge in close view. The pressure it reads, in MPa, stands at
0.8 MPa
